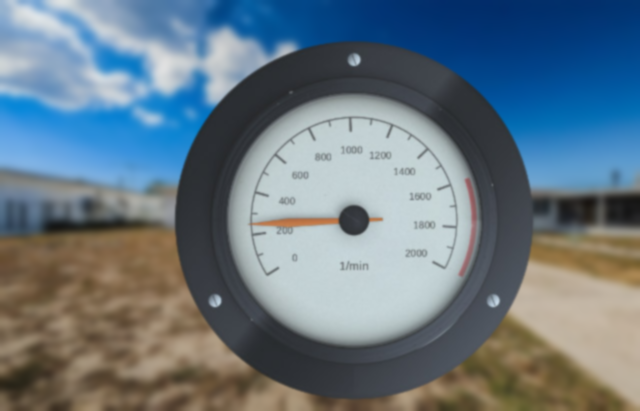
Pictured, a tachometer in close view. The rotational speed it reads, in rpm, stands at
250 rpm
